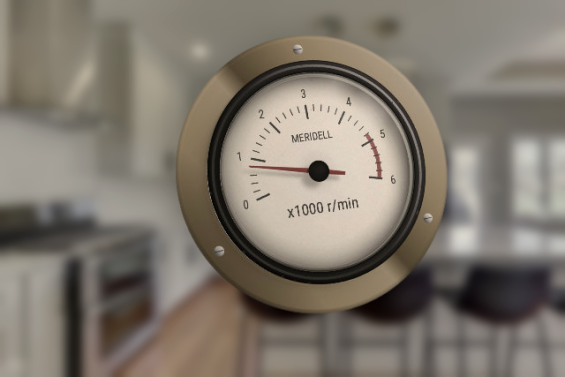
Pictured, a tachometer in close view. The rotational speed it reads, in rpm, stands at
800 rpm
